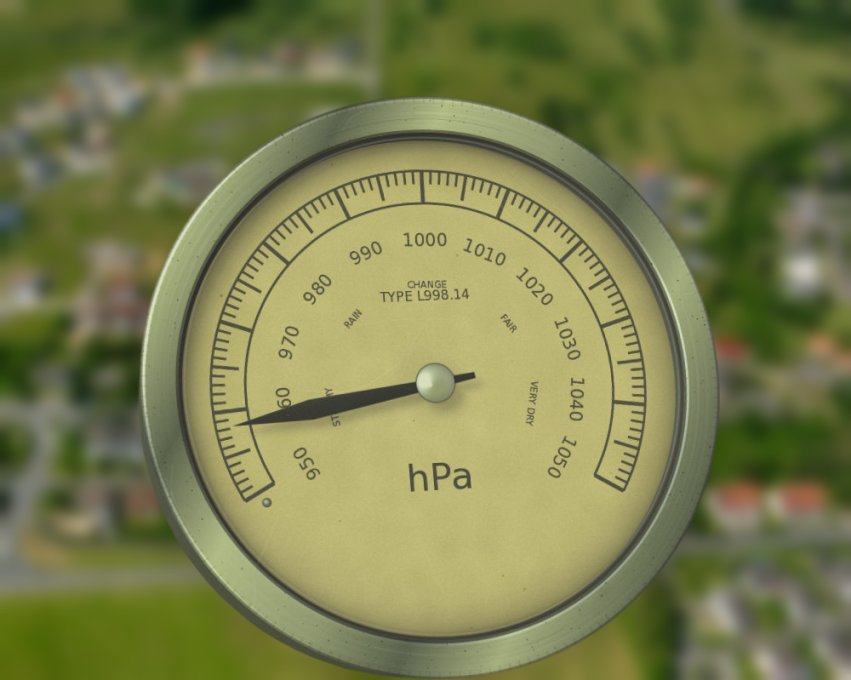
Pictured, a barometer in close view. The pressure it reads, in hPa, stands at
958 hPa
